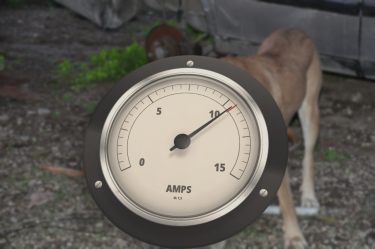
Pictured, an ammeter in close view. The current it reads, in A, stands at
10.5 A
